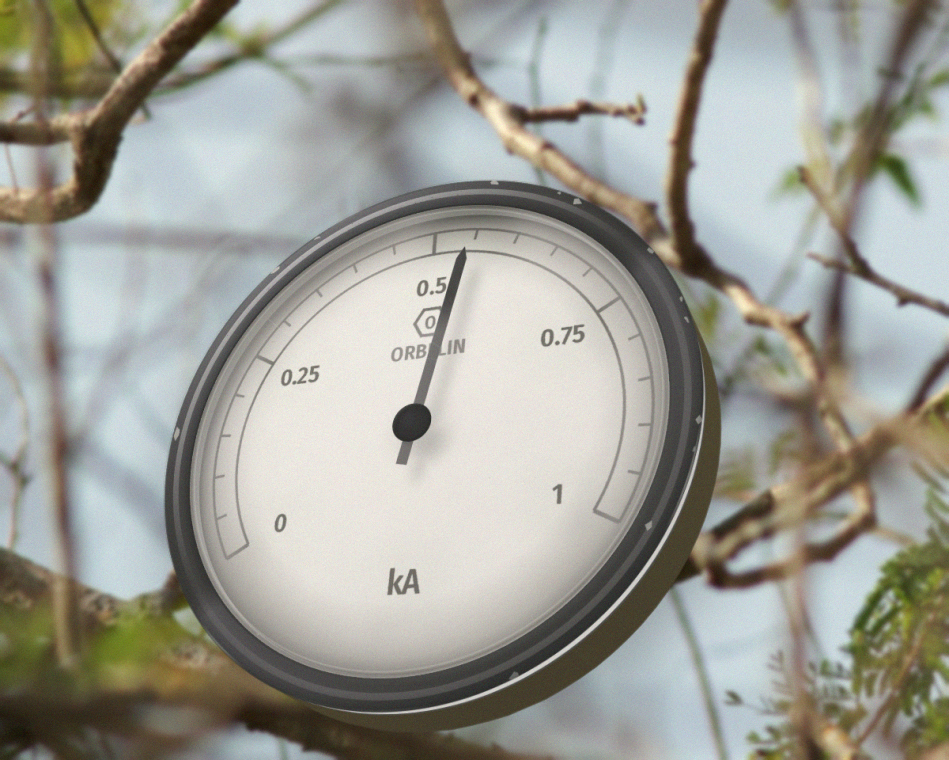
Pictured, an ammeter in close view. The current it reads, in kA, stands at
0.55 kA
